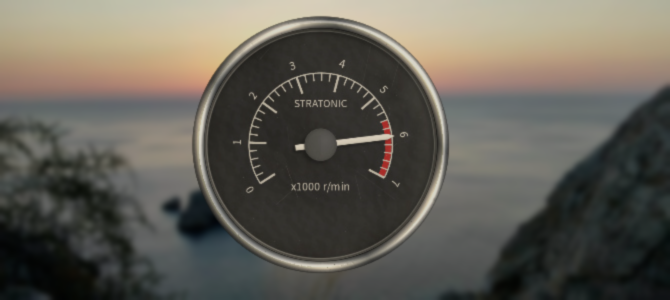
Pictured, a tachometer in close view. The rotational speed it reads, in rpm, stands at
6000 rpm
